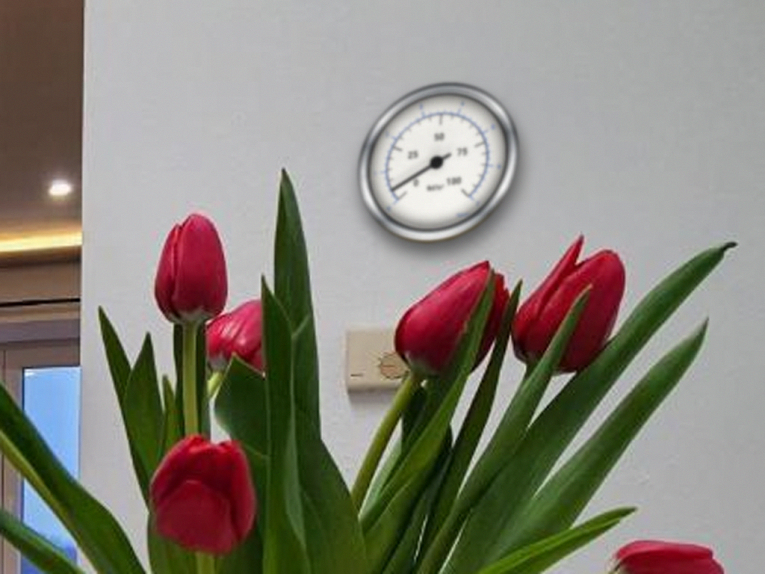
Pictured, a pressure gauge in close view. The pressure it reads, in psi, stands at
5 psi
